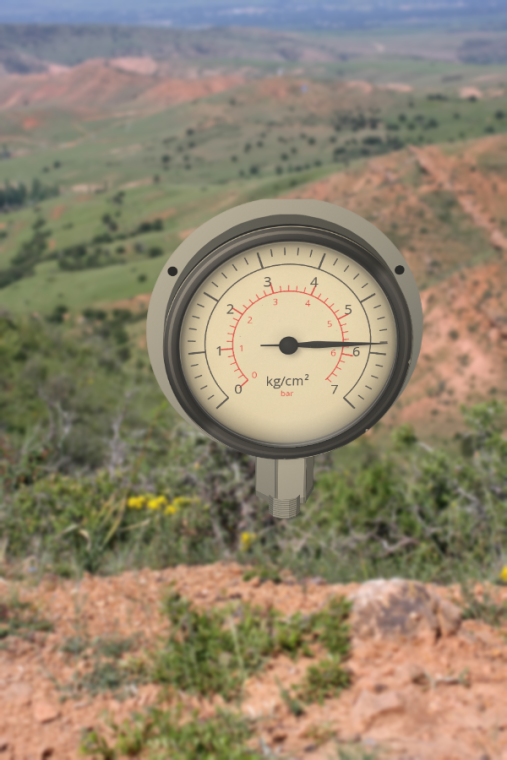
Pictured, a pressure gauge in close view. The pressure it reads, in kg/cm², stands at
5.8 kg/cm²
